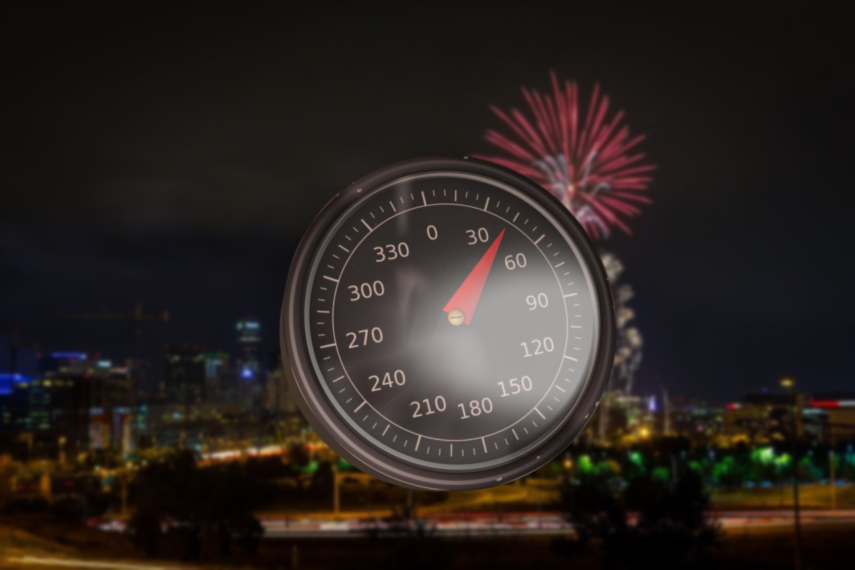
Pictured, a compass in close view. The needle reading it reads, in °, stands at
42.5 °
